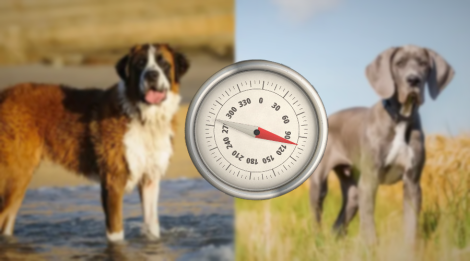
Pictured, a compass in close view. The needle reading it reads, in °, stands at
100 °
